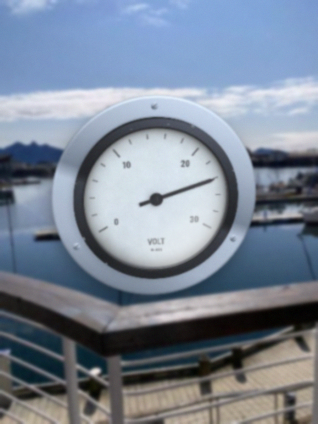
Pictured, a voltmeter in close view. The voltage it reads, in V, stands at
24 V
